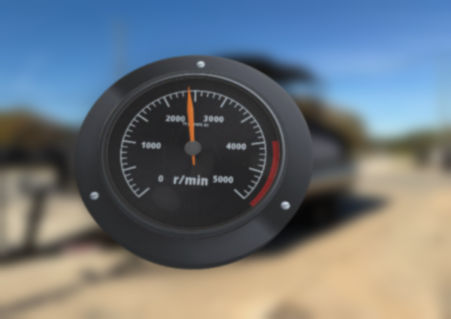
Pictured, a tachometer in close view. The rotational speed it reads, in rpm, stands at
2400 rpm
